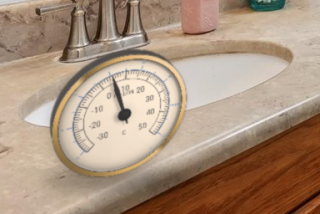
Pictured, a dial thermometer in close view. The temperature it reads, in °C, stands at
5 °C
